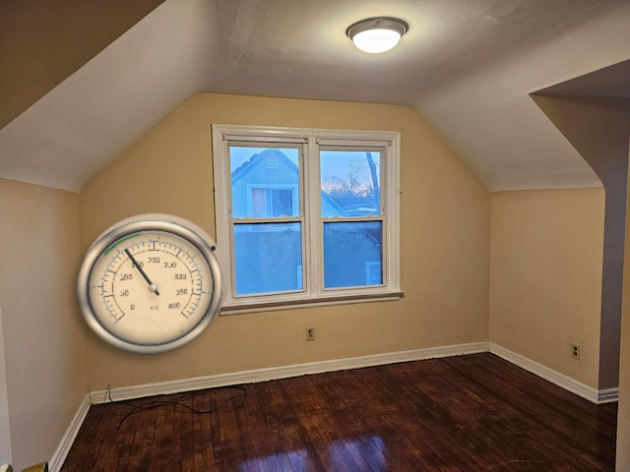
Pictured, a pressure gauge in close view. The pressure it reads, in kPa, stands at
150 kPa
